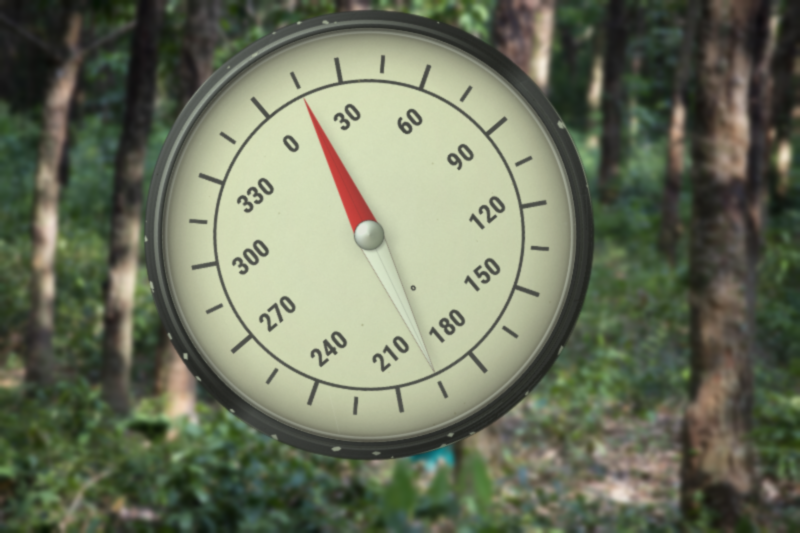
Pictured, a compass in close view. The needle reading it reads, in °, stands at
15 °
